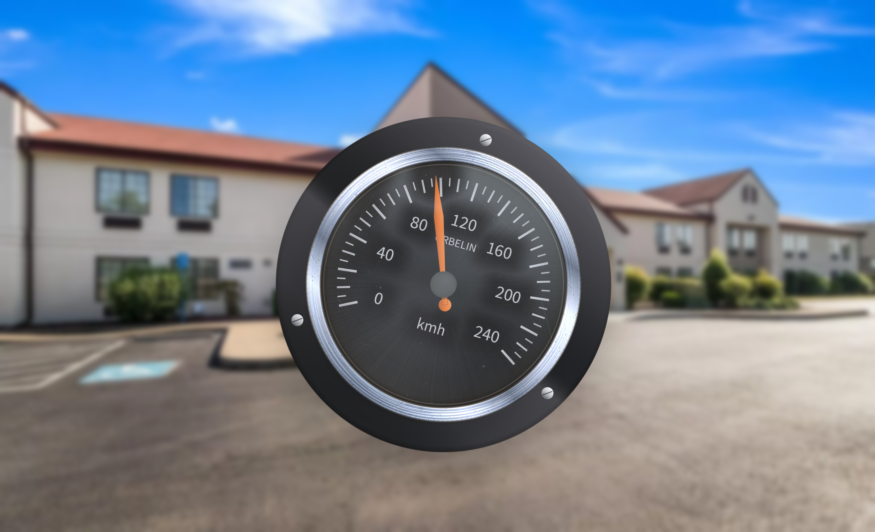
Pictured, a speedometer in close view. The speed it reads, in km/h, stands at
97.5 km/h
